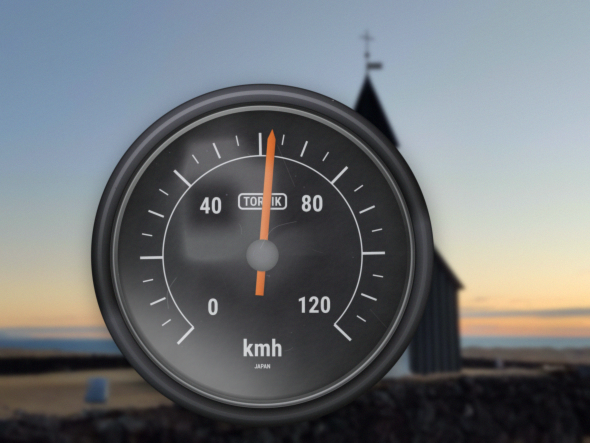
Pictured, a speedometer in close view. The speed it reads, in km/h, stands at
62.5 km/h
